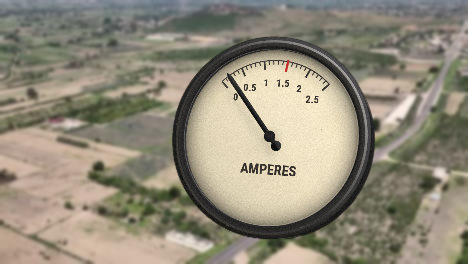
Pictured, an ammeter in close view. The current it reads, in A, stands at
0.2 A
